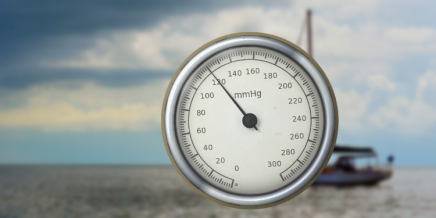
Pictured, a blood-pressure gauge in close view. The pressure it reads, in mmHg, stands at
120 mmHg
